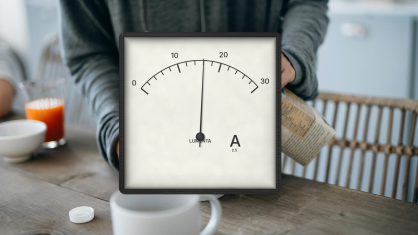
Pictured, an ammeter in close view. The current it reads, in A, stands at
16 A
